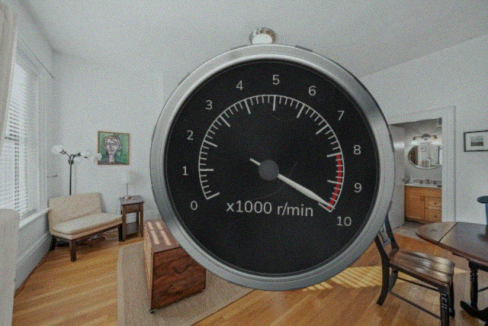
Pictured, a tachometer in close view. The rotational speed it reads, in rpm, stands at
9800 rpm
